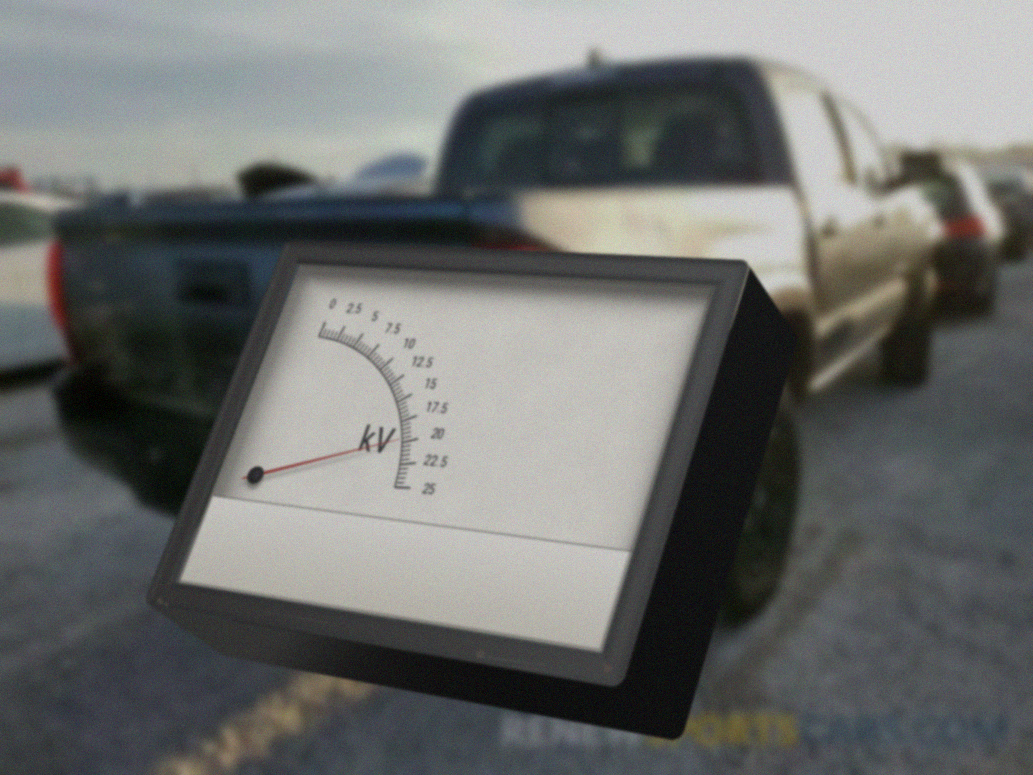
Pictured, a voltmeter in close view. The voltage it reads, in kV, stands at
20 kV
